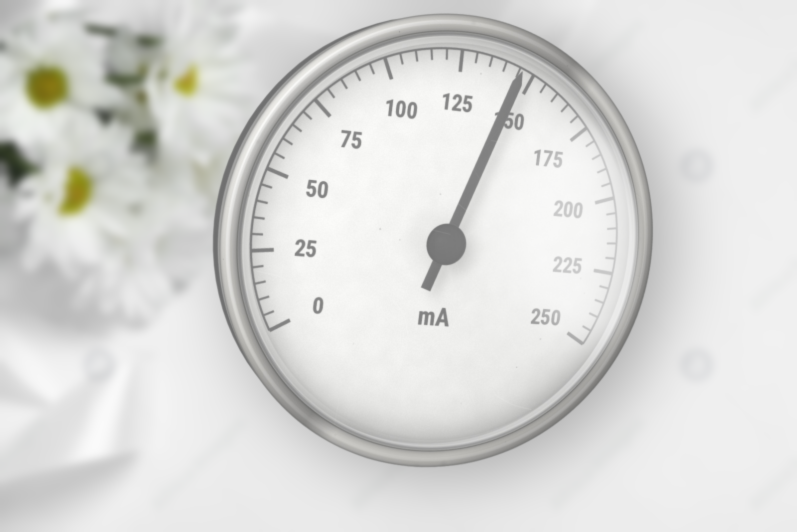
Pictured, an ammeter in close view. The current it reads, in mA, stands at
145 mA
